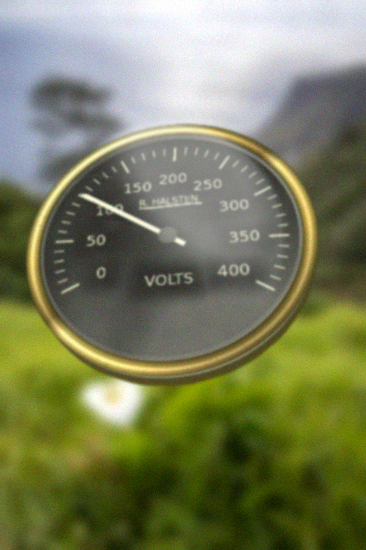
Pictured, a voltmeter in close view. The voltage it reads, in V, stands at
100 V
